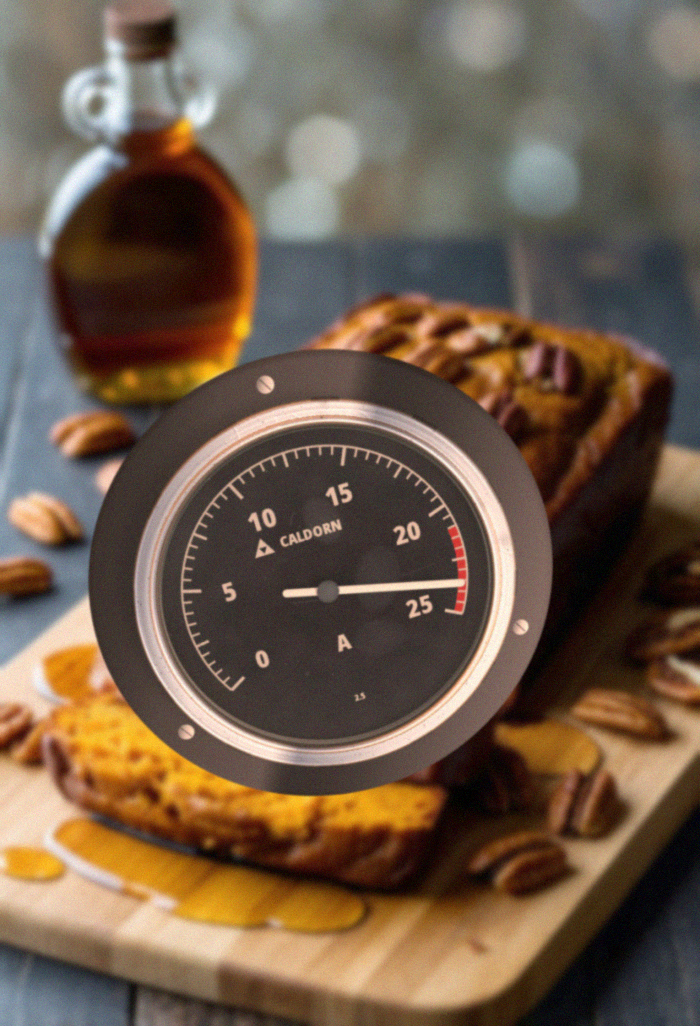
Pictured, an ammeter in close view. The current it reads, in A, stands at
23.5 A
